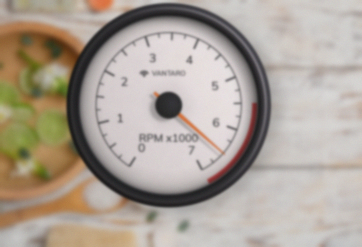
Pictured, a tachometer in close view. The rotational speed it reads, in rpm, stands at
6500 rpm
